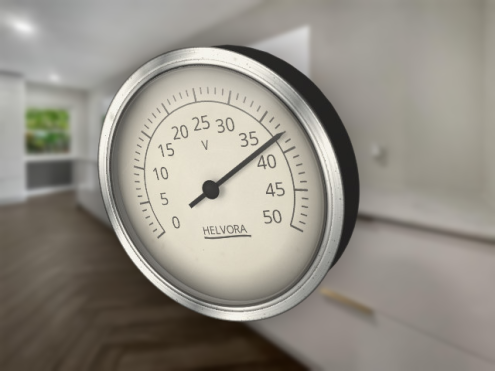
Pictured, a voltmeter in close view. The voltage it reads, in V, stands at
38 V
